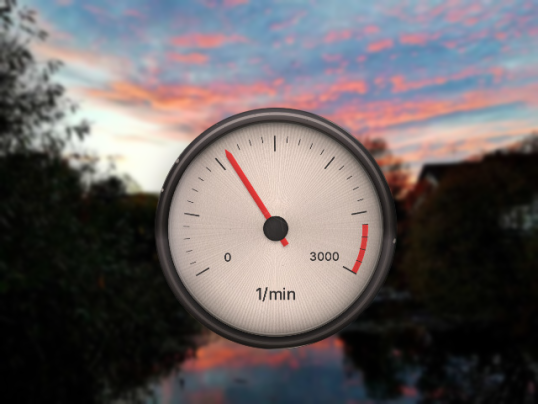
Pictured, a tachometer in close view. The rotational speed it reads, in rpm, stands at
1100 rpm
